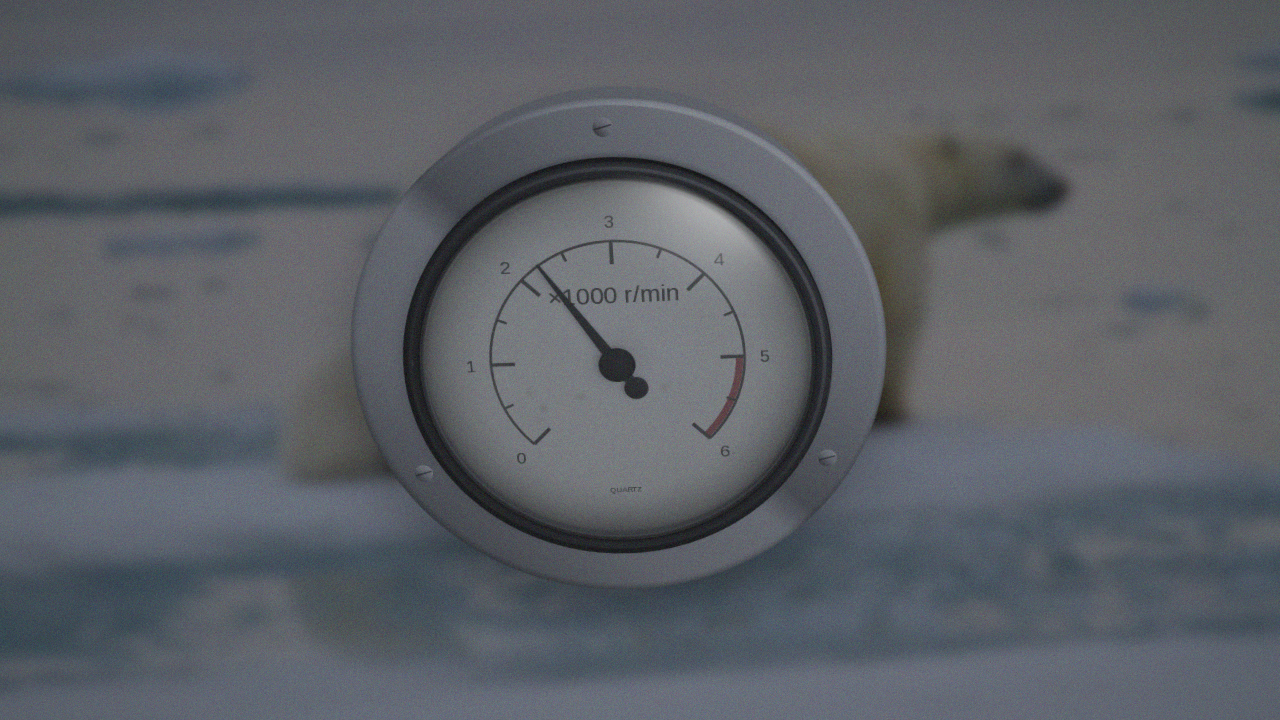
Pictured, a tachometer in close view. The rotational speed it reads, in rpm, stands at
2250 rpm
